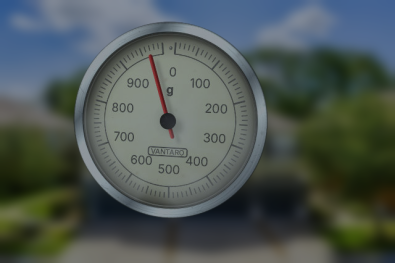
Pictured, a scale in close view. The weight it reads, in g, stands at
970 g
